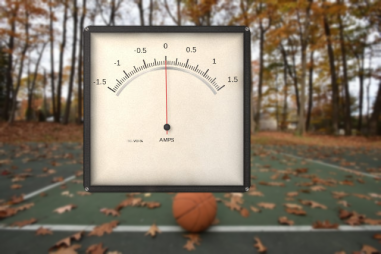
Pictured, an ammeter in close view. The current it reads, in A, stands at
0 A
